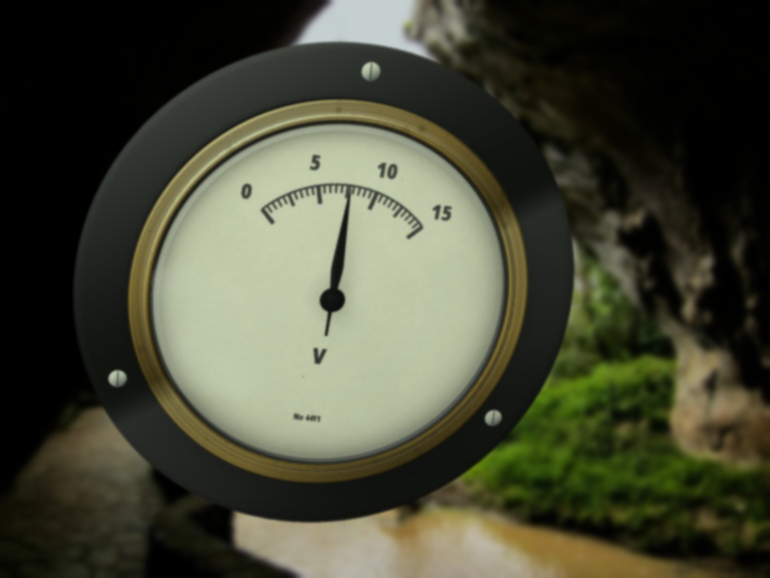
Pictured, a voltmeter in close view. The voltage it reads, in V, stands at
7.5 V
